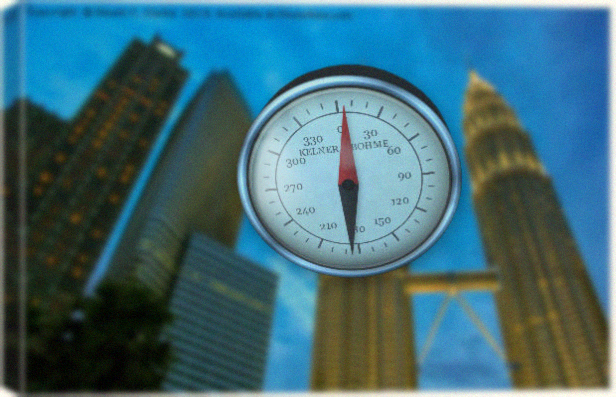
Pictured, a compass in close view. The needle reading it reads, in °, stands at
5 °
